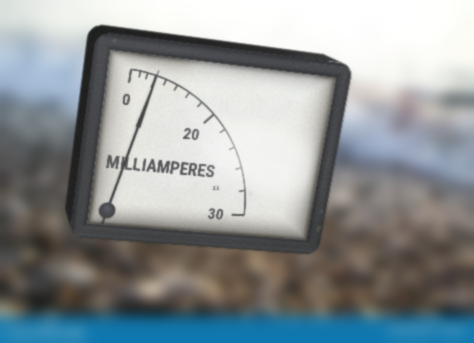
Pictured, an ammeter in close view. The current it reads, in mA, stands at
10 mA
